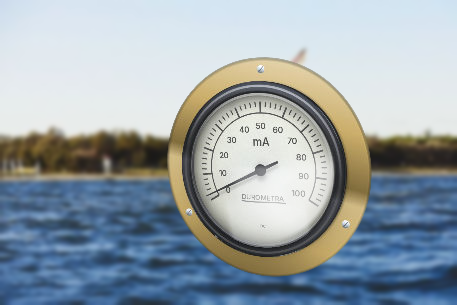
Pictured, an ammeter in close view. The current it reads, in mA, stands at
2 mA
